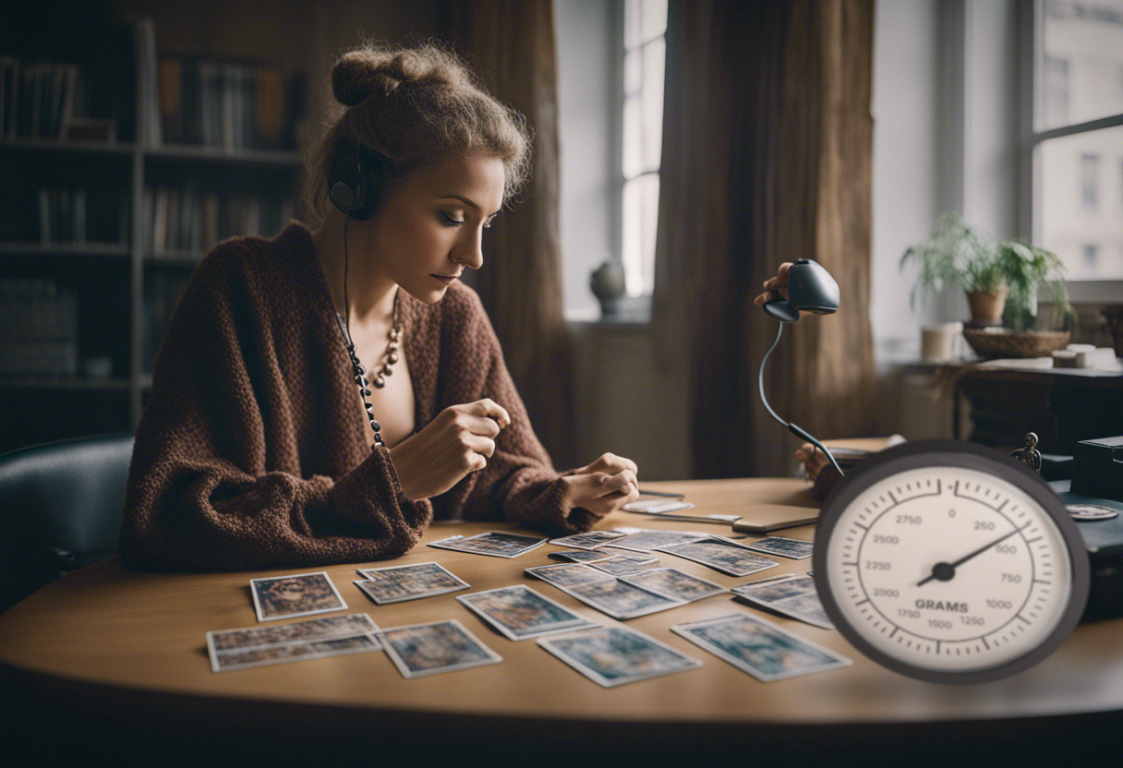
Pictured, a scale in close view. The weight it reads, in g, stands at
400 g
